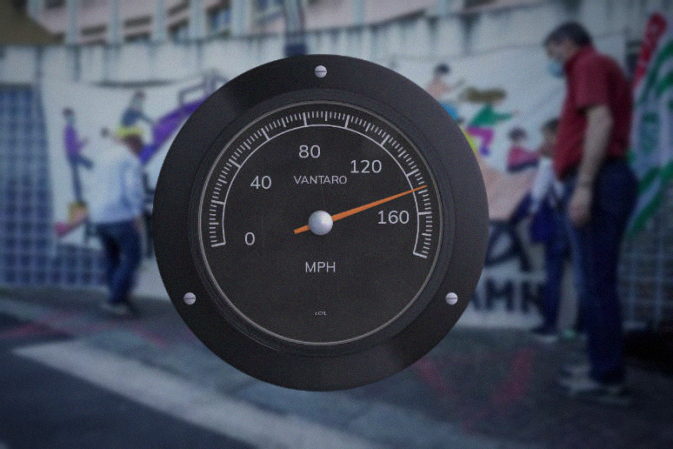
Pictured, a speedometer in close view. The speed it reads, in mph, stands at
148 mph
